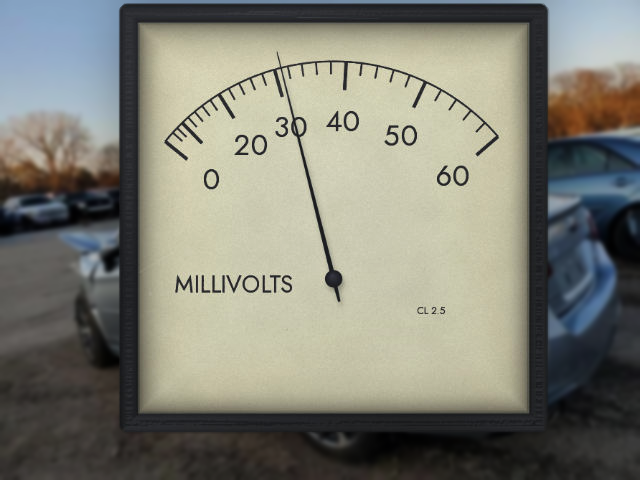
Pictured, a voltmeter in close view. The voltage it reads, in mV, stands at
31 mV
